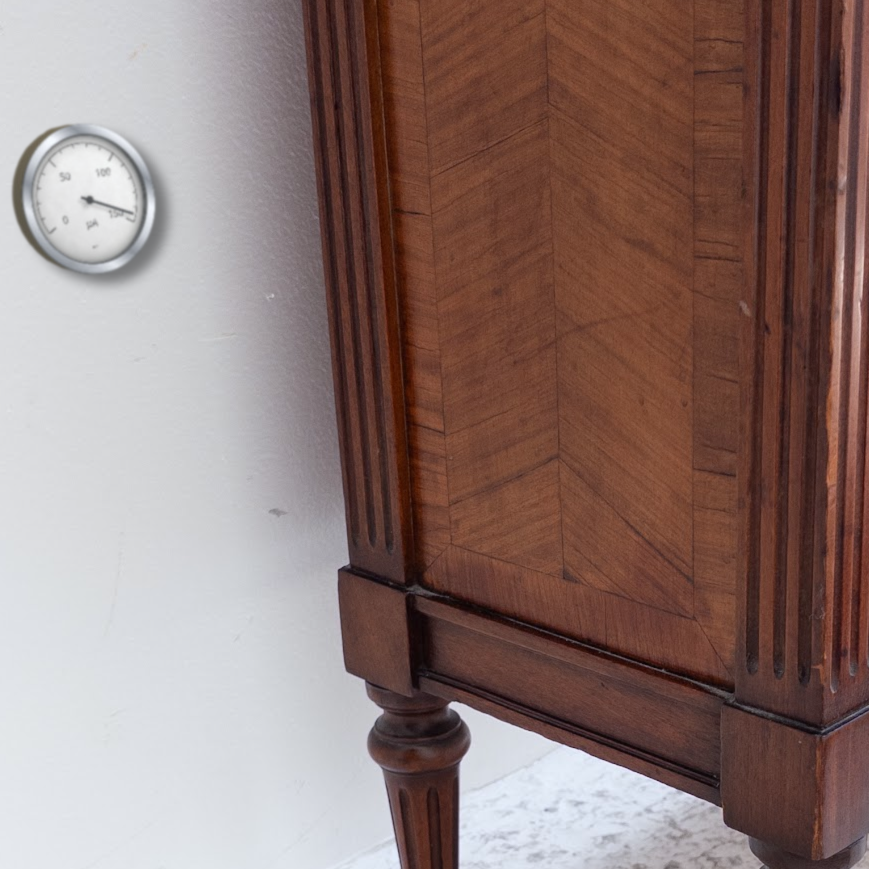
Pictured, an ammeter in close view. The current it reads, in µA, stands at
145 µA
